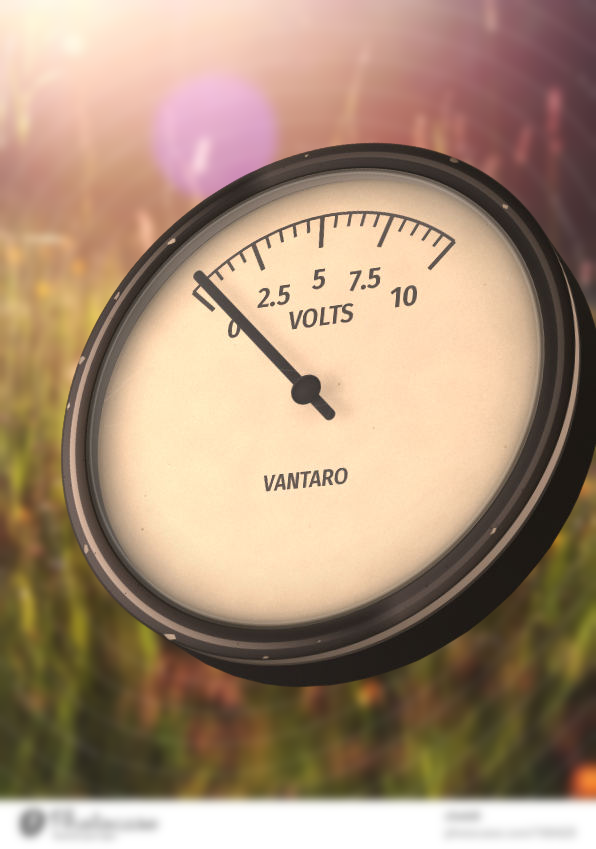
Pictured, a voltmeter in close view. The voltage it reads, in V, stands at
0.5 V
